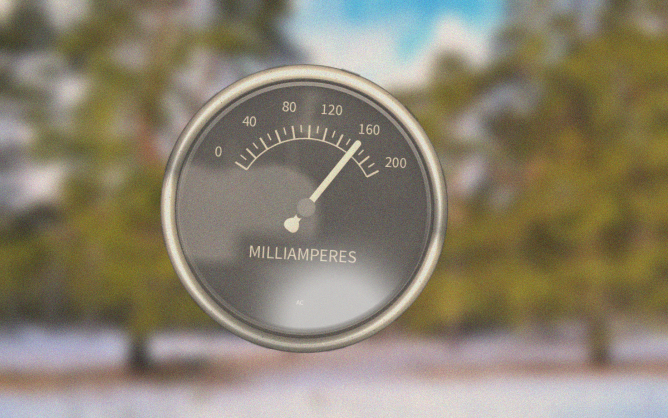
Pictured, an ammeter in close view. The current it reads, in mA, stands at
160 mA
